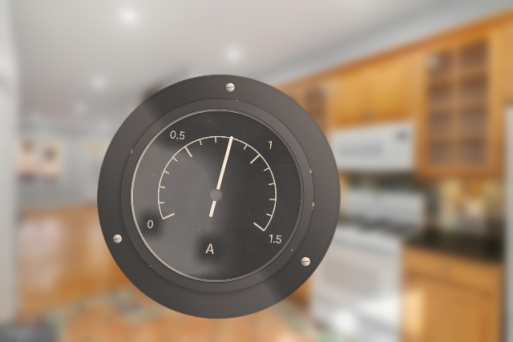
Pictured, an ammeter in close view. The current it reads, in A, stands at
0.8 A
